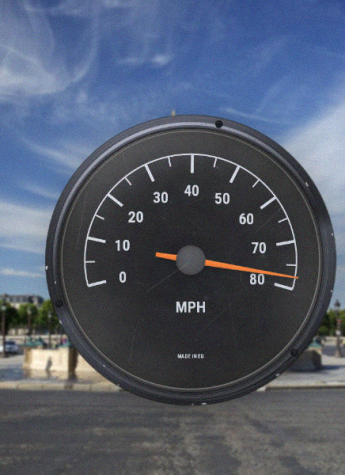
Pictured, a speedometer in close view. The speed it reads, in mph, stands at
77.5 mph
